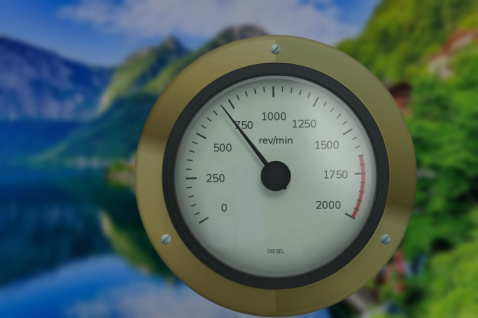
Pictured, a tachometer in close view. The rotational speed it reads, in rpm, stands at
700 rpm
